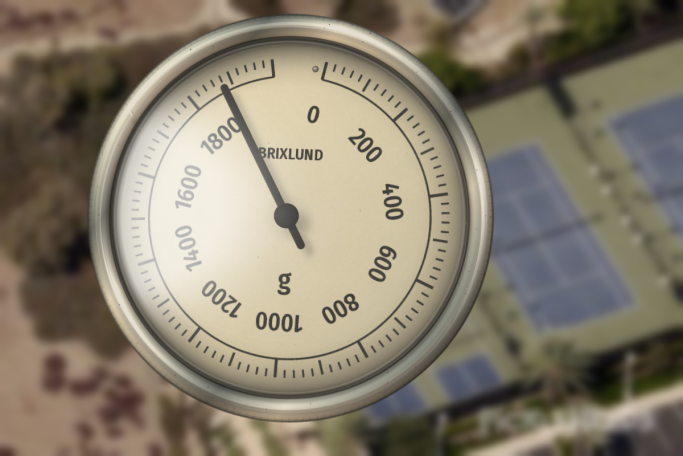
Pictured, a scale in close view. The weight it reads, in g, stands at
1880 g
